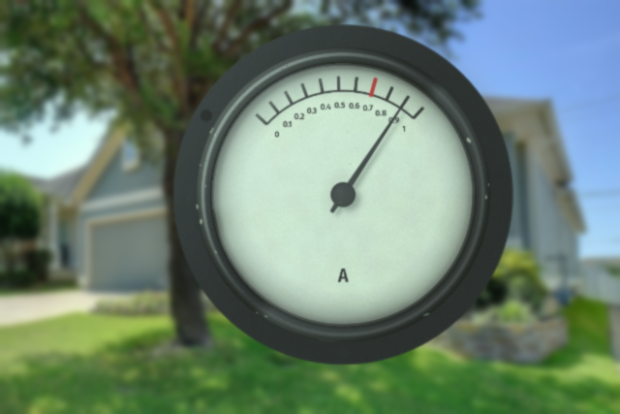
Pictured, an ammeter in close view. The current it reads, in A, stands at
0.9 A
